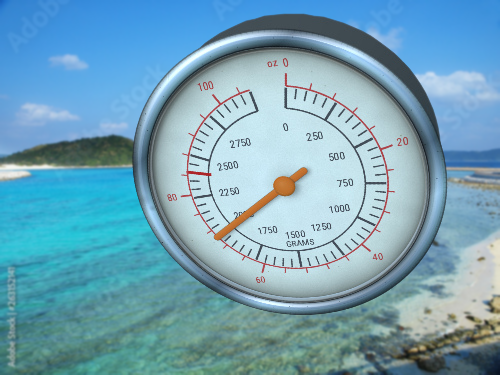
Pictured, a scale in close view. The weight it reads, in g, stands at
2000 g
